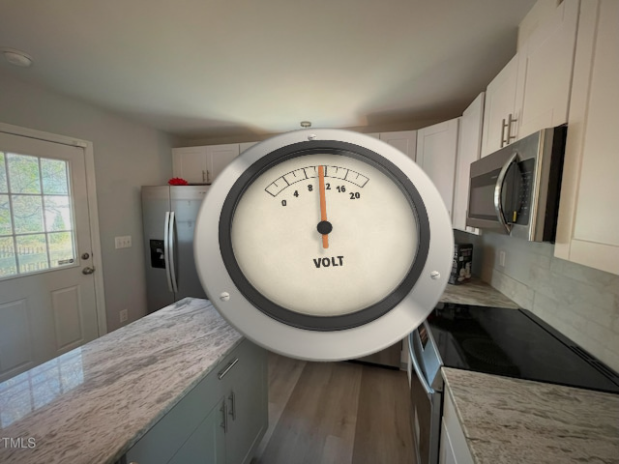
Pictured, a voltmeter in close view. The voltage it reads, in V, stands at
11 V
